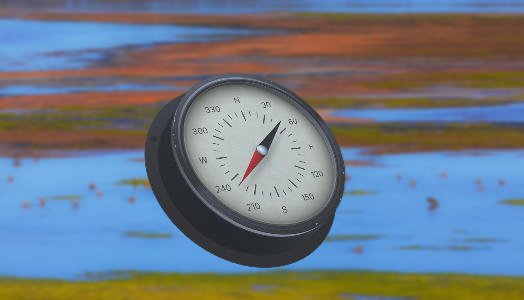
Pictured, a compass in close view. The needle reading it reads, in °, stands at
230 °
